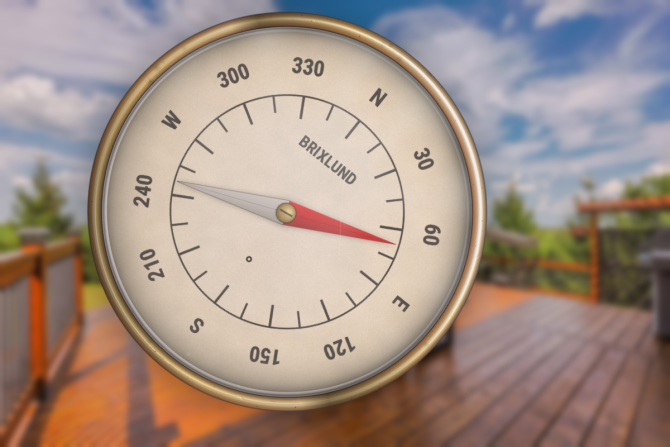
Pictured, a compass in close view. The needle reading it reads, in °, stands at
67.5 °
